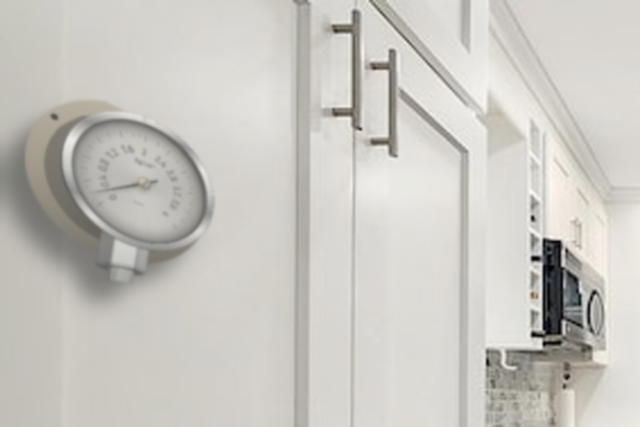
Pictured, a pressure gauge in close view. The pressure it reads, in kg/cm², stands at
0.2 kg/cm²
